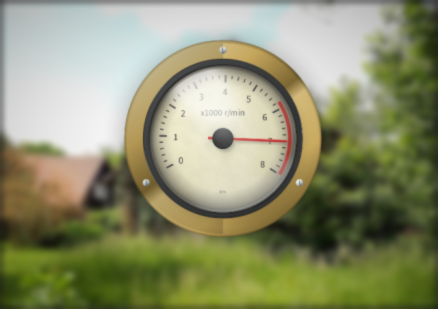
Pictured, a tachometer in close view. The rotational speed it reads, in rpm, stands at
7000 rpm
